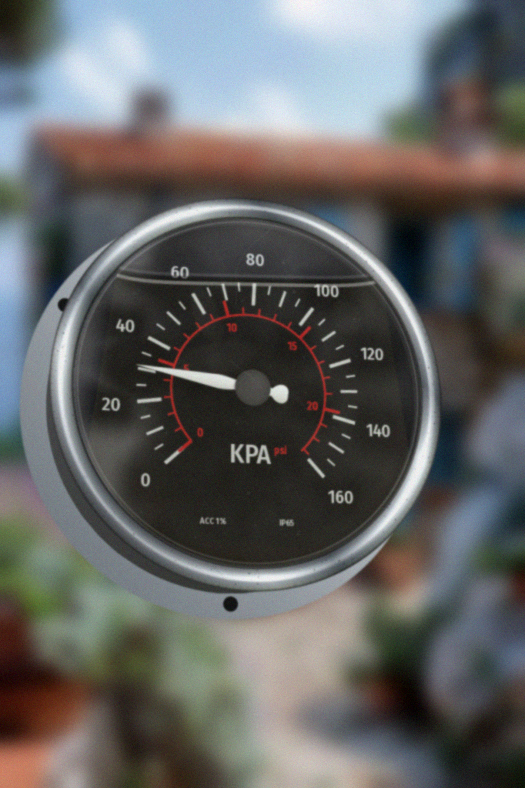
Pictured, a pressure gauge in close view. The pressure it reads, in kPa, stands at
30 kPa
